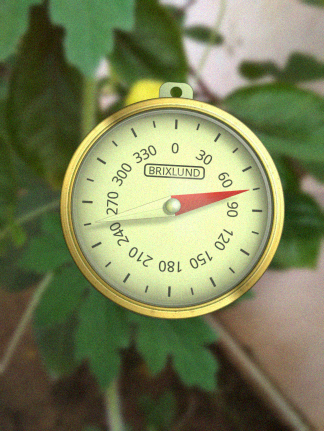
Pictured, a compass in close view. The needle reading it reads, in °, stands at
75 °
